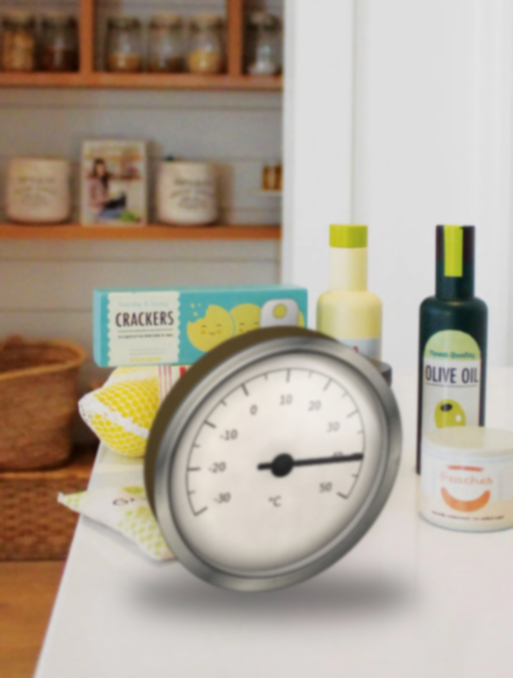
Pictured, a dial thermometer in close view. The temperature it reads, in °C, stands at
40 °C
